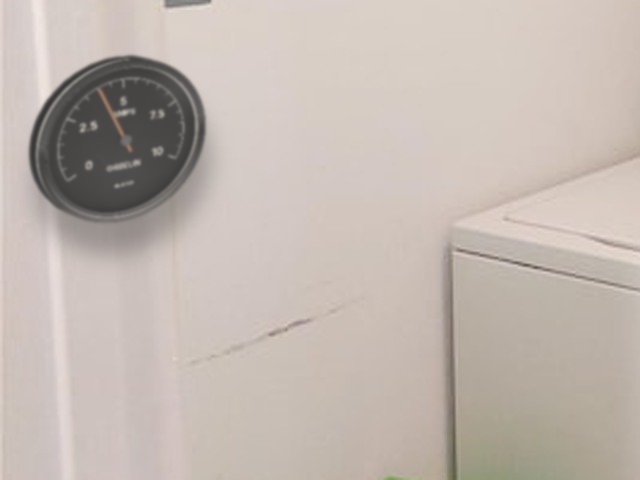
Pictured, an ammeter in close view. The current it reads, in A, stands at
4 A
